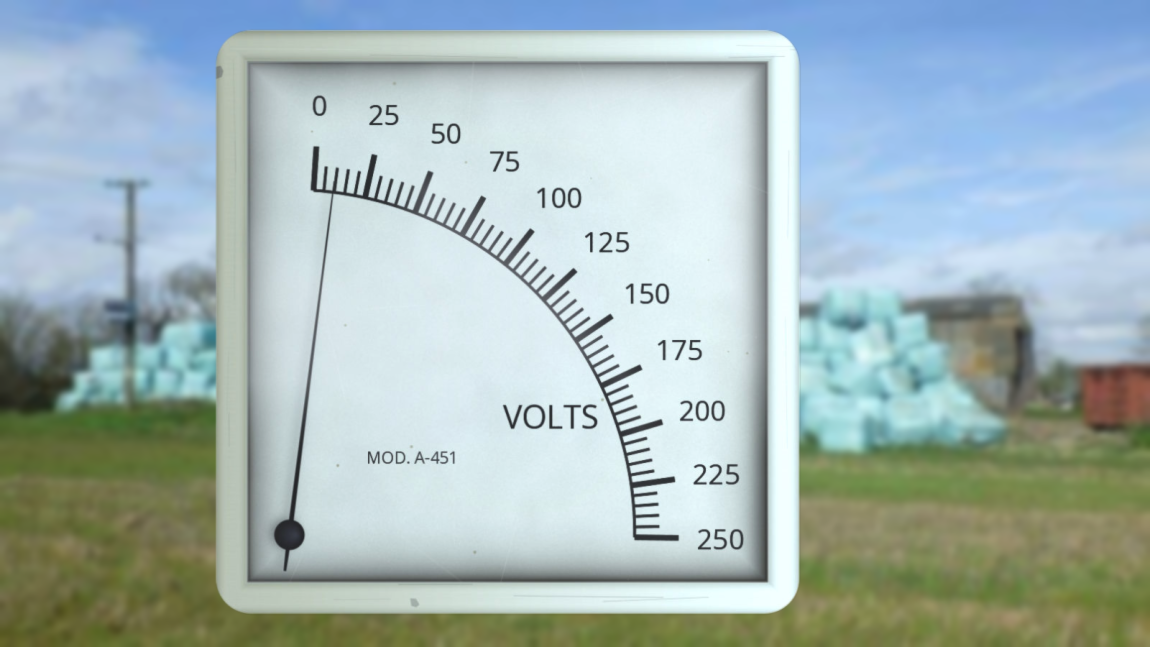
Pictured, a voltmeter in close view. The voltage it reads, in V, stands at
10 V
